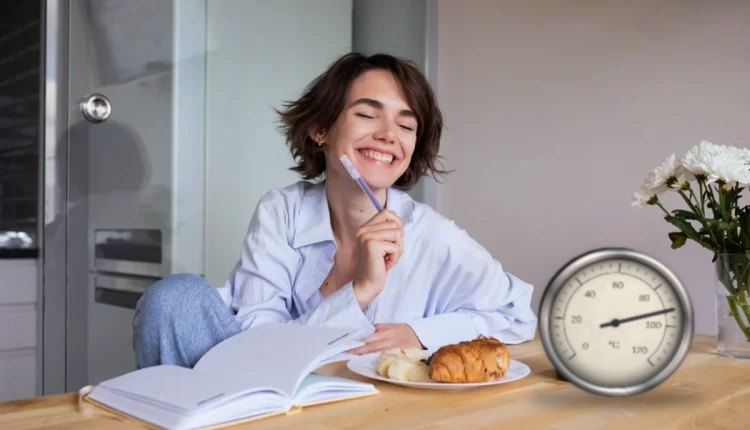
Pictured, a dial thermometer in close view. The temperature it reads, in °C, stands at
92 °C
